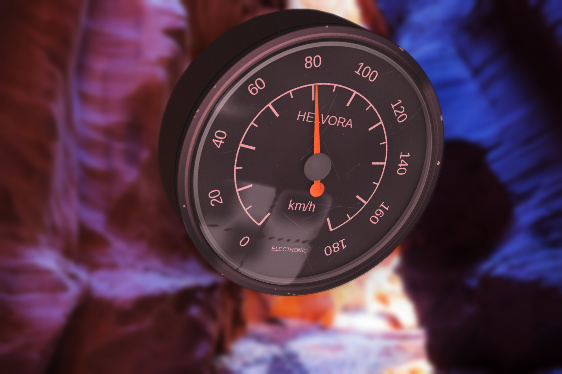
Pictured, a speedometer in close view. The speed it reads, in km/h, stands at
80 km/h
